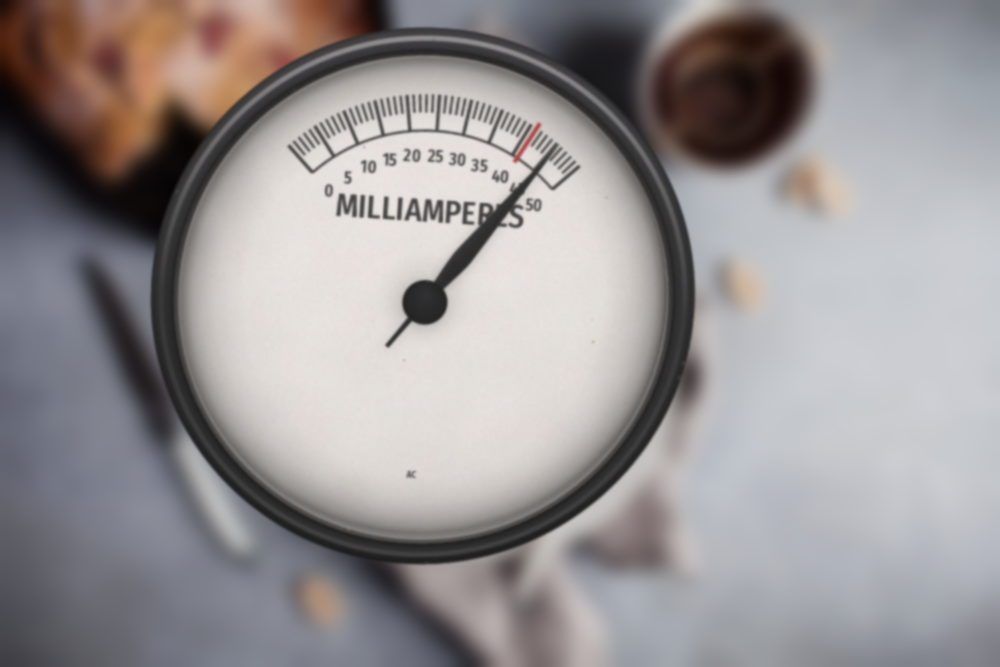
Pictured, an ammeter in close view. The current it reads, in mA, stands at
45 mA
